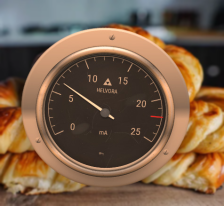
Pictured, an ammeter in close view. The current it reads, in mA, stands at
6.5 mA
